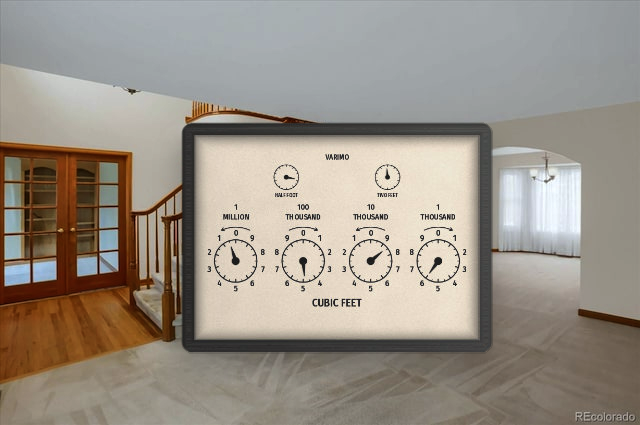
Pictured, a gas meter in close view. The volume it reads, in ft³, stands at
48600 ft³
